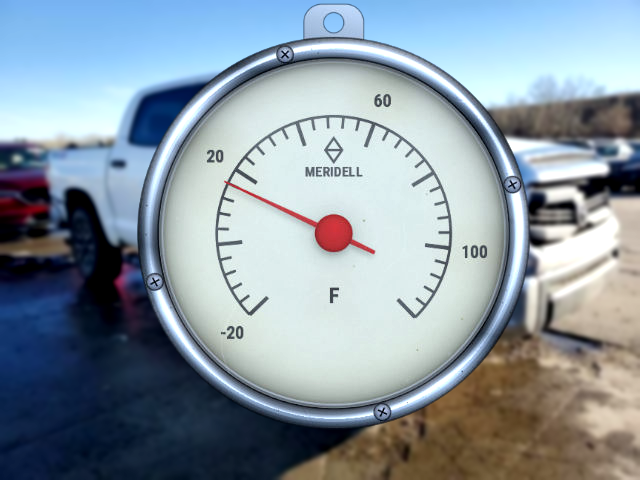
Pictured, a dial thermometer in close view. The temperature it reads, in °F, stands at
16 °F
